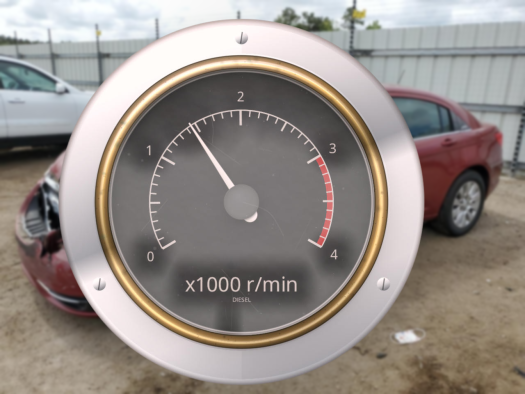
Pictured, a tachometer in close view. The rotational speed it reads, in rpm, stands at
1450 rpm
